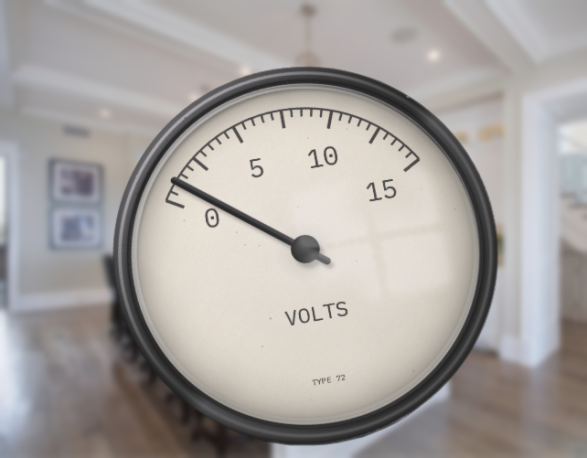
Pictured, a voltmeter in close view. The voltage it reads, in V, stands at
1 V
